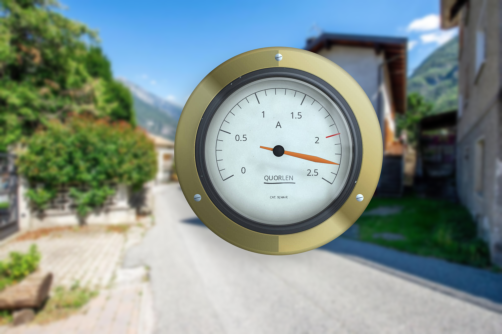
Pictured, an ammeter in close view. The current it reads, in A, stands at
2.3 A
